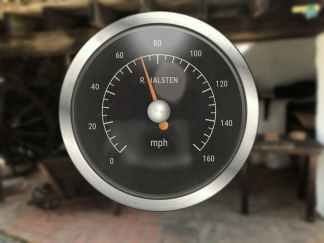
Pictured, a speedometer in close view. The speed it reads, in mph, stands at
70 mph
